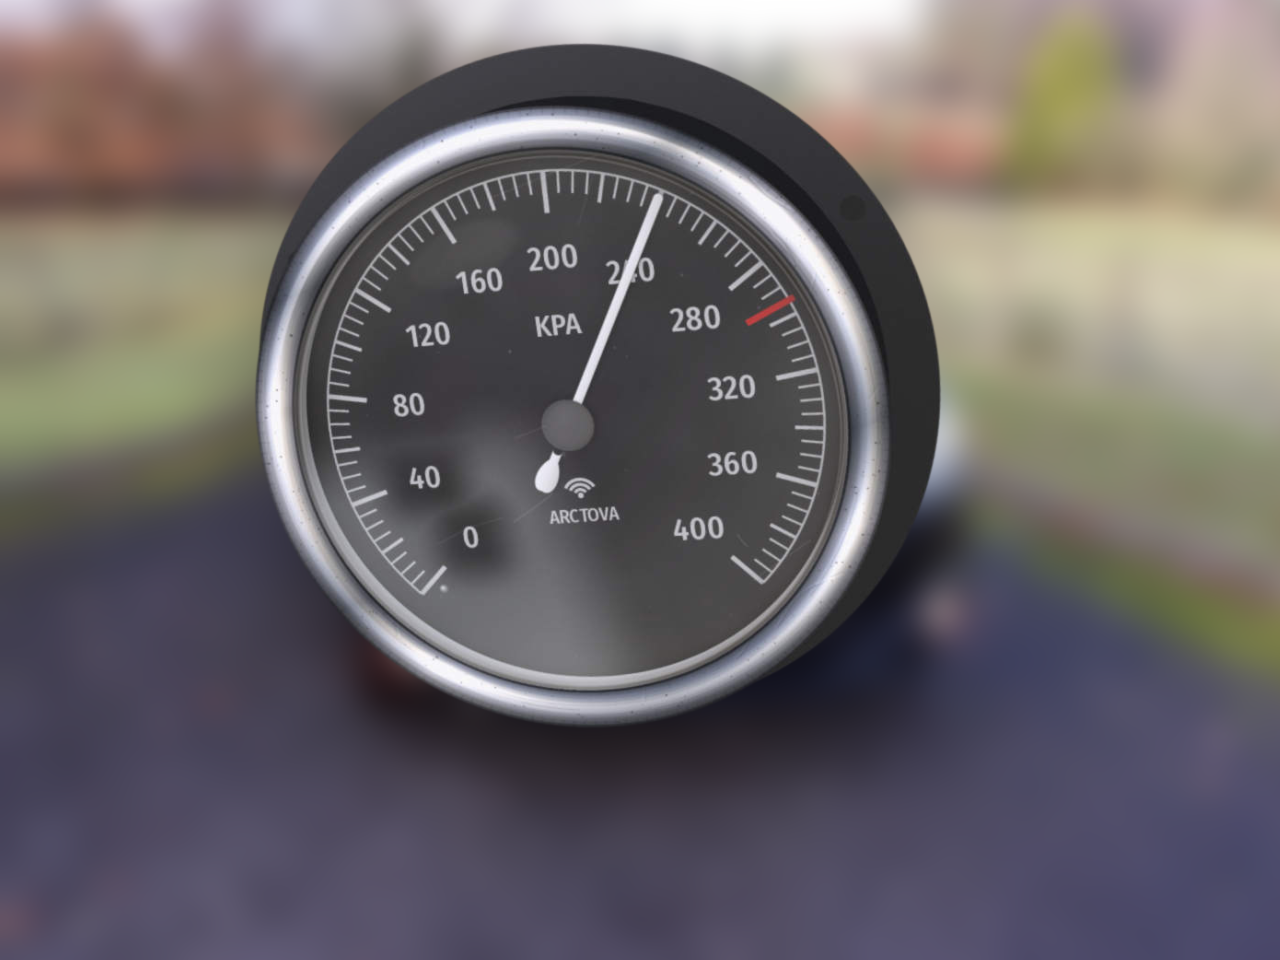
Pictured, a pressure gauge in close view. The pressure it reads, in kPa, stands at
240 kPa
